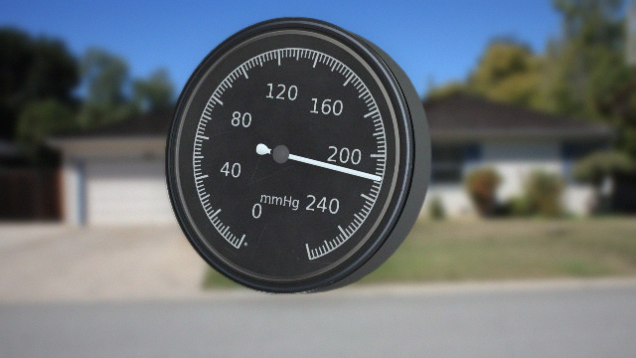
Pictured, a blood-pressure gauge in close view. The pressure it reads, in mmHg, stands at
210 mmHg
